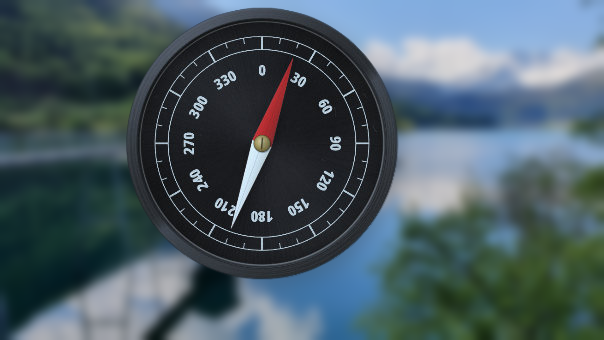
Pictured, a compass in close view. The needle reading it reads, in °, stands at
20 °
